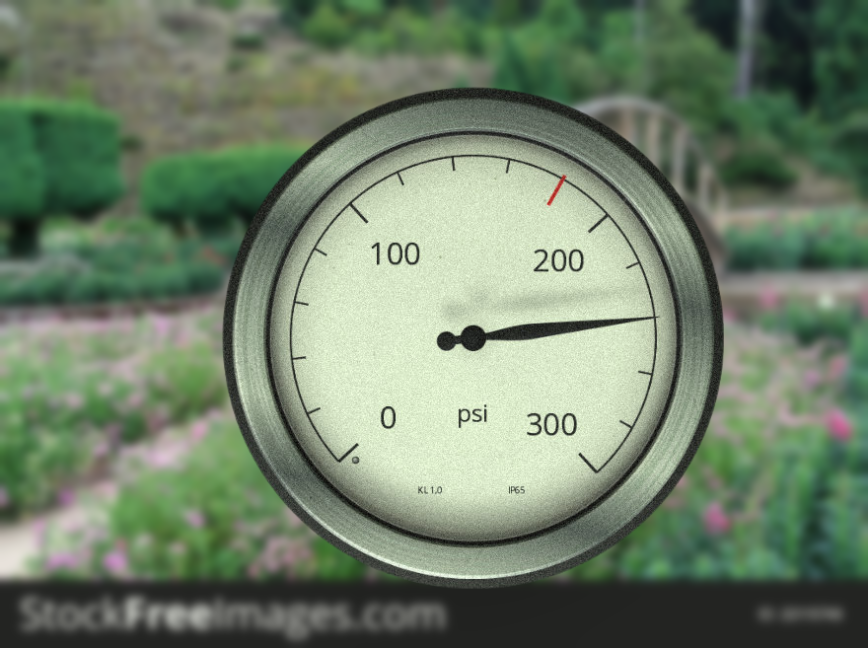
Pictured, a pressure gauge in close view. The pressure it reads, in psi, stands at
240 psi
